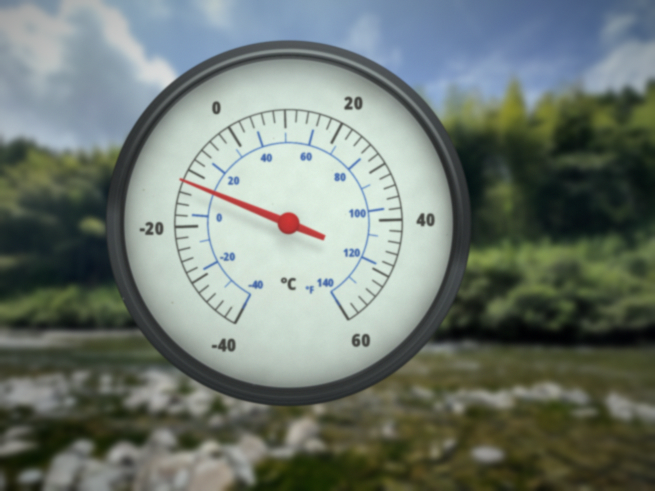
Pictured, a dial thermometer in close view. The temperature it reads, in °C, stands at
-12 °C
